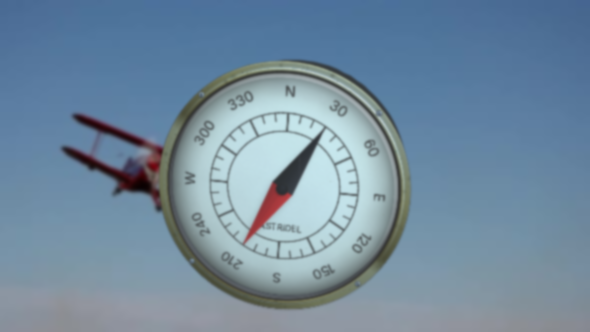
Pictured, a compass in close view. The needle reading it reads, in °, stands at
210 °
